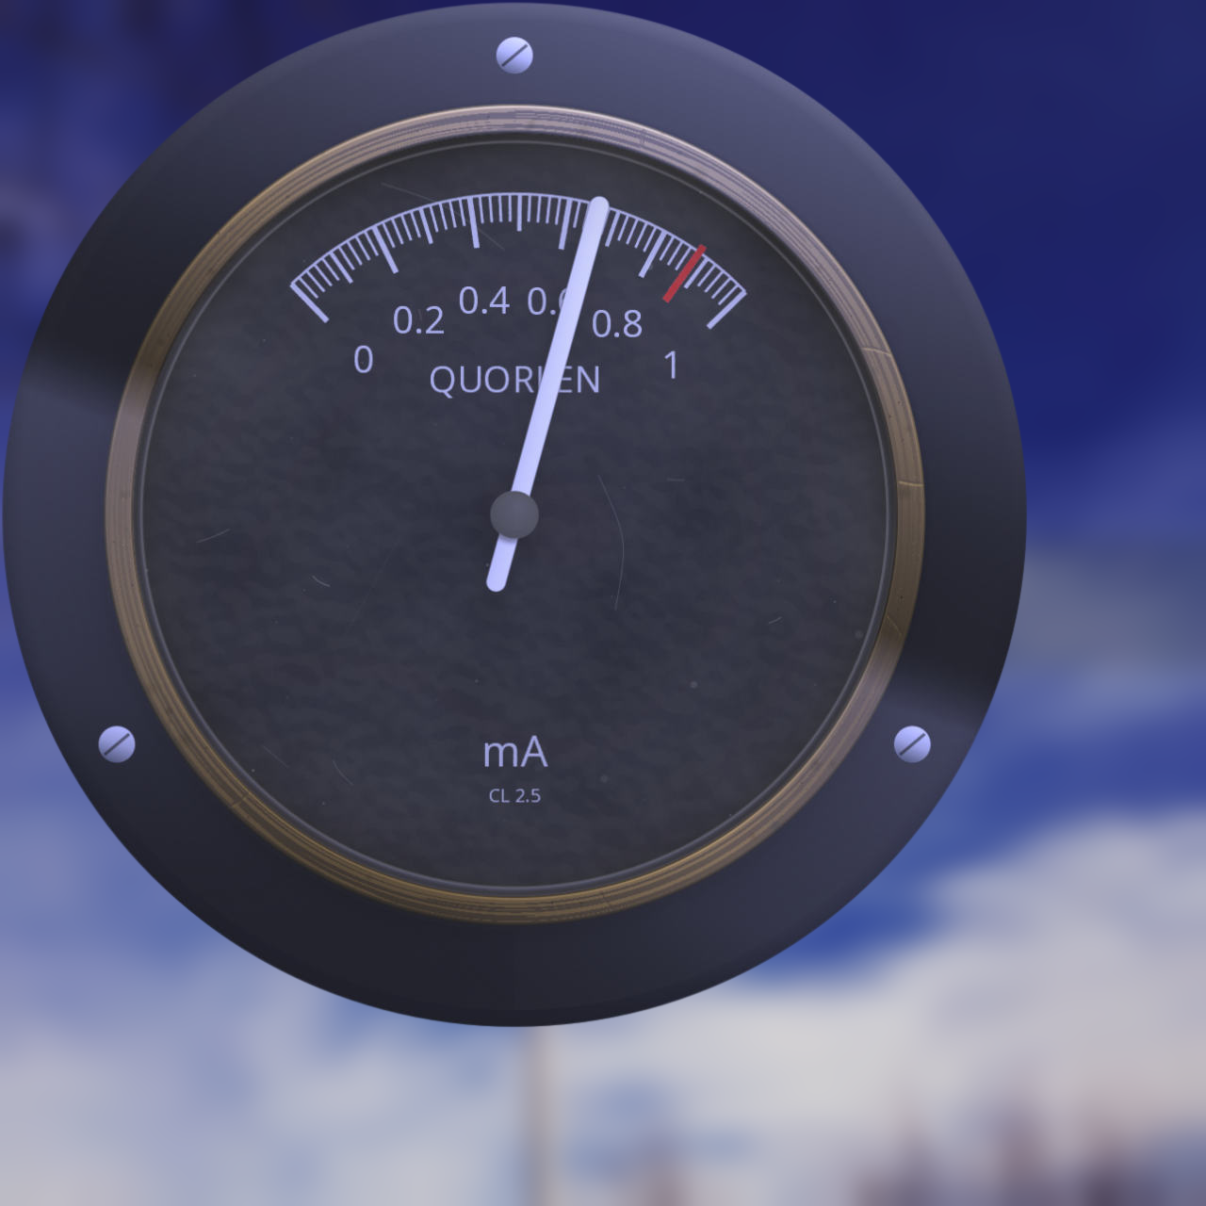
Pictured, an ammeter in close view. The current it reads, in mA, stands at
0.66 mA
